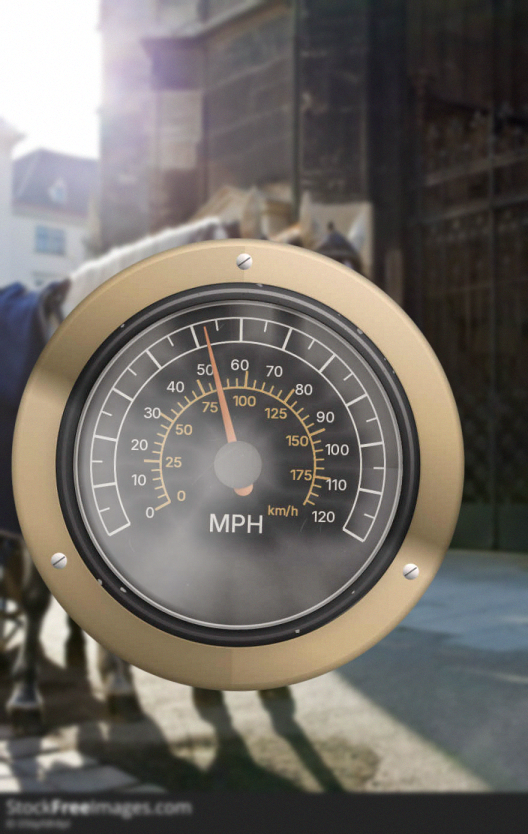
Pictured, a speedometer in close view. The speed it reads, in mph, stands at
52.5 mph
